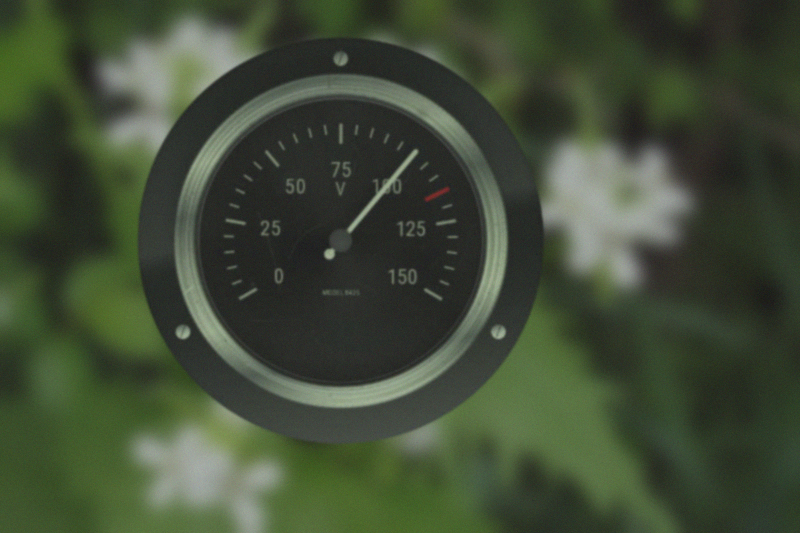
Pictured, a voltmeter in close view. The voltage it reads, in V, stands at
100 V
